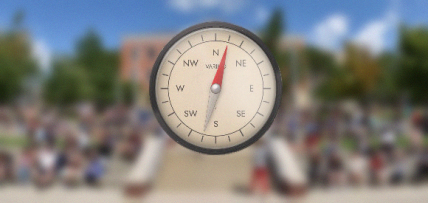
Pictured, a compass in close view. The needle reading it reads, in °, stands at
15 °
